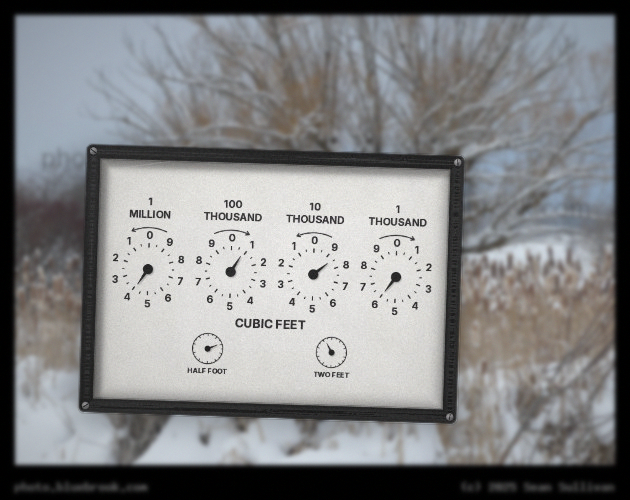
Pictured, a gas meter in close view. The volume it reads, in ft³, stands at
408600 ft³
